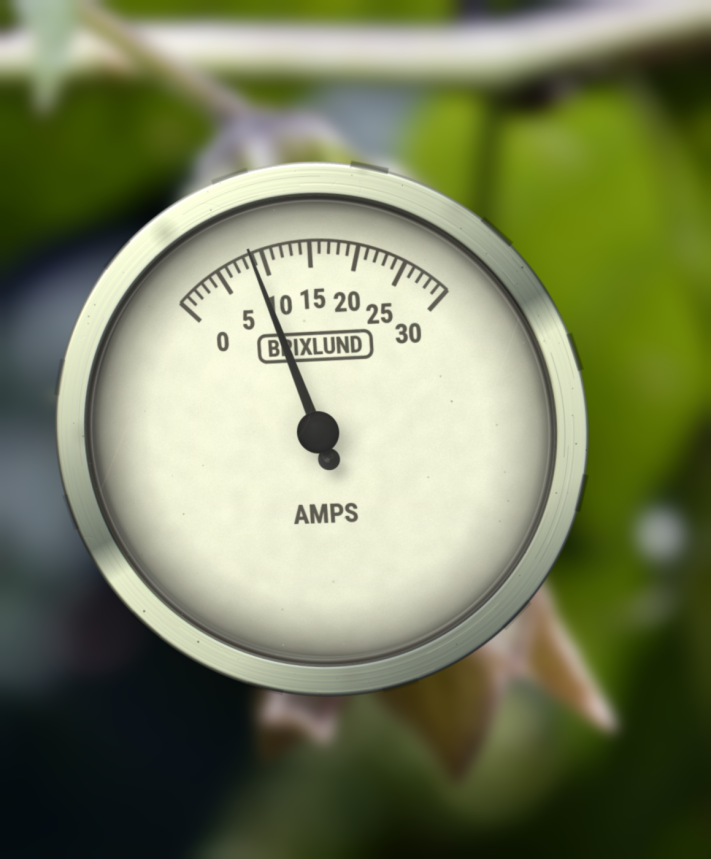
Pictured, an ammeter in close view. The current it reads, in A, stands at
9 A
